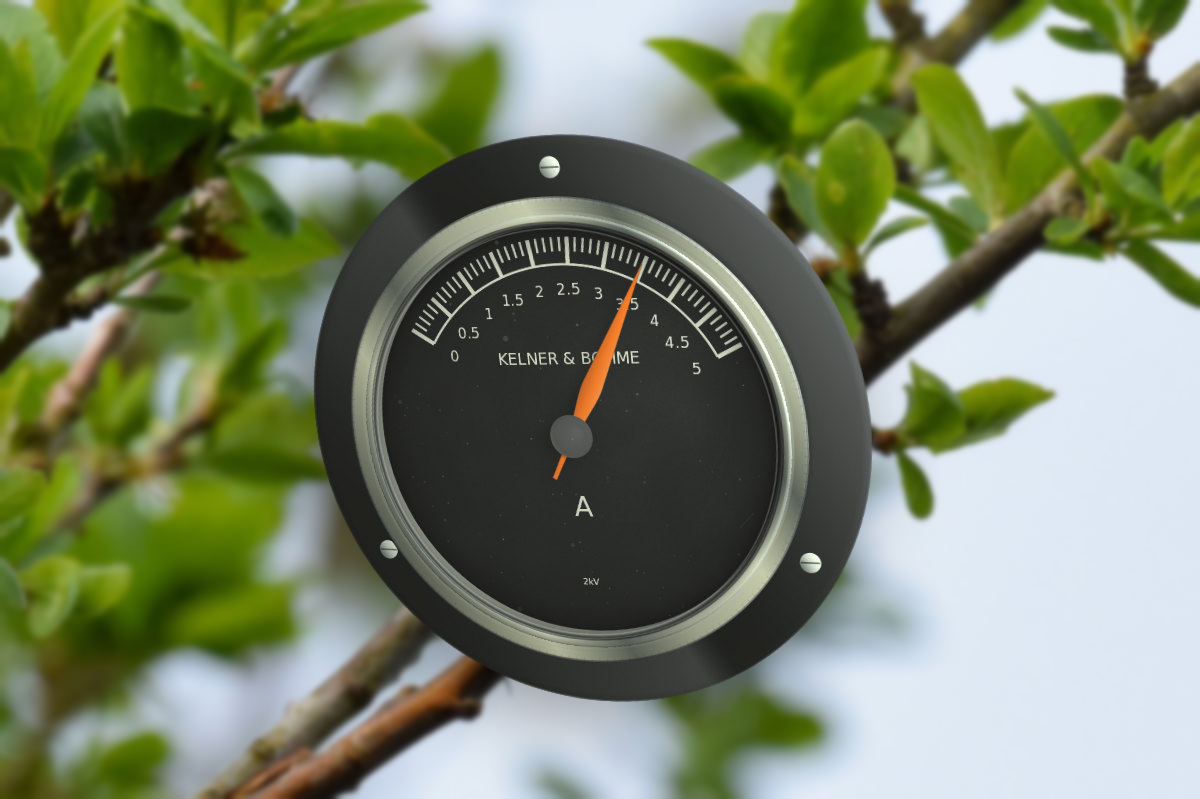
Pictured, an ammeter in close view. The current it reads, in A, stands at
3.5 A
